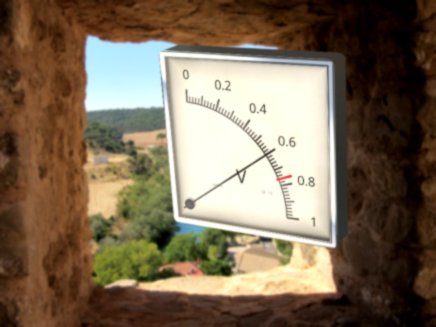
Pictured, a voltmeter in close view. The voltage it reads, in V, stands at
0.6 V
